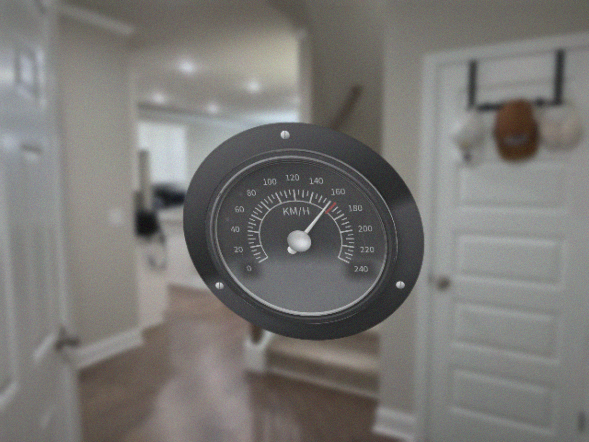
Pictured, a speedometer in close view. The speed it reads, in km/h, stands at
160 km/h
